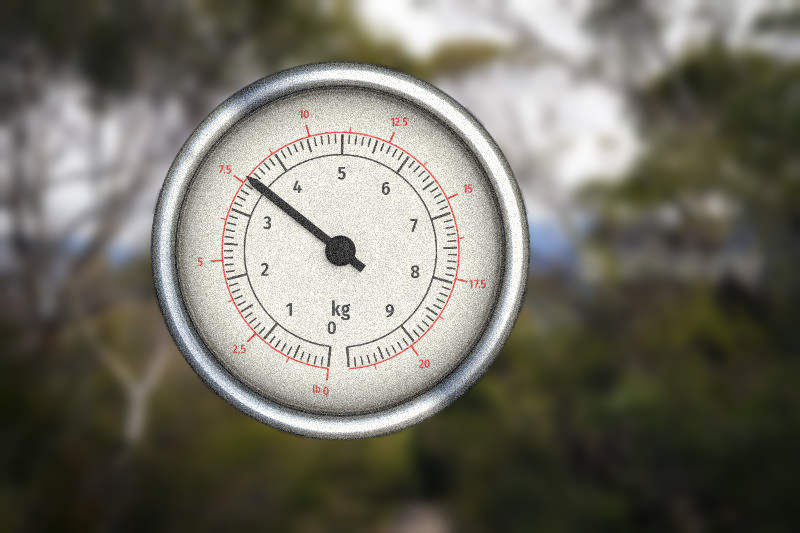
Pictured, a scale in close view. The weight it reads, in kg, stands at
3.5 kg
